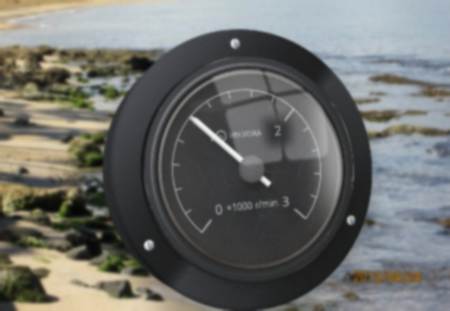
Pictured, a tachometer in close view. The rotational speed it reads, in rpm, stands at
1000 rpm
